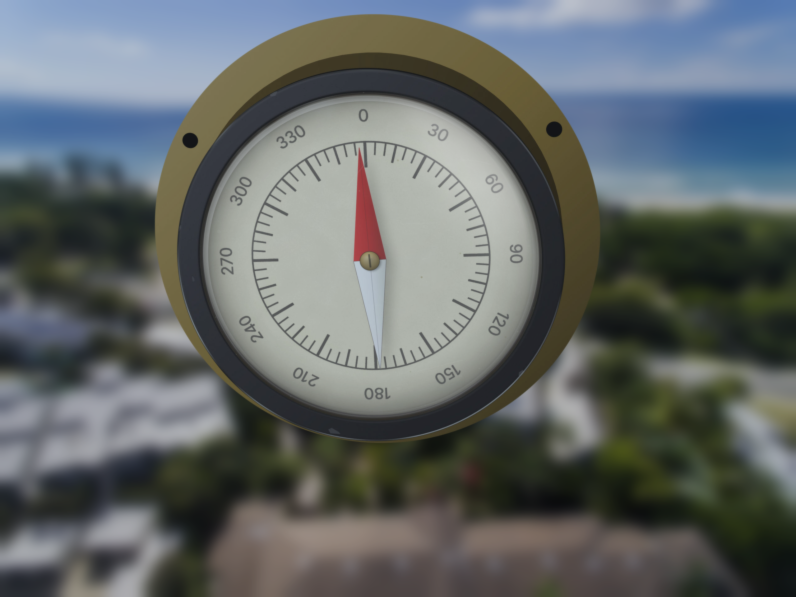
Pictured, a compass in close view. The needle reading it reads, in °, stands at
357.5 °
